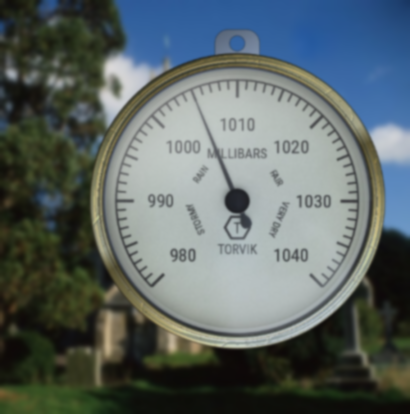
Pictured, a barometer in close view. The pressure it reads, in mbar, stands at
1005 mbar
